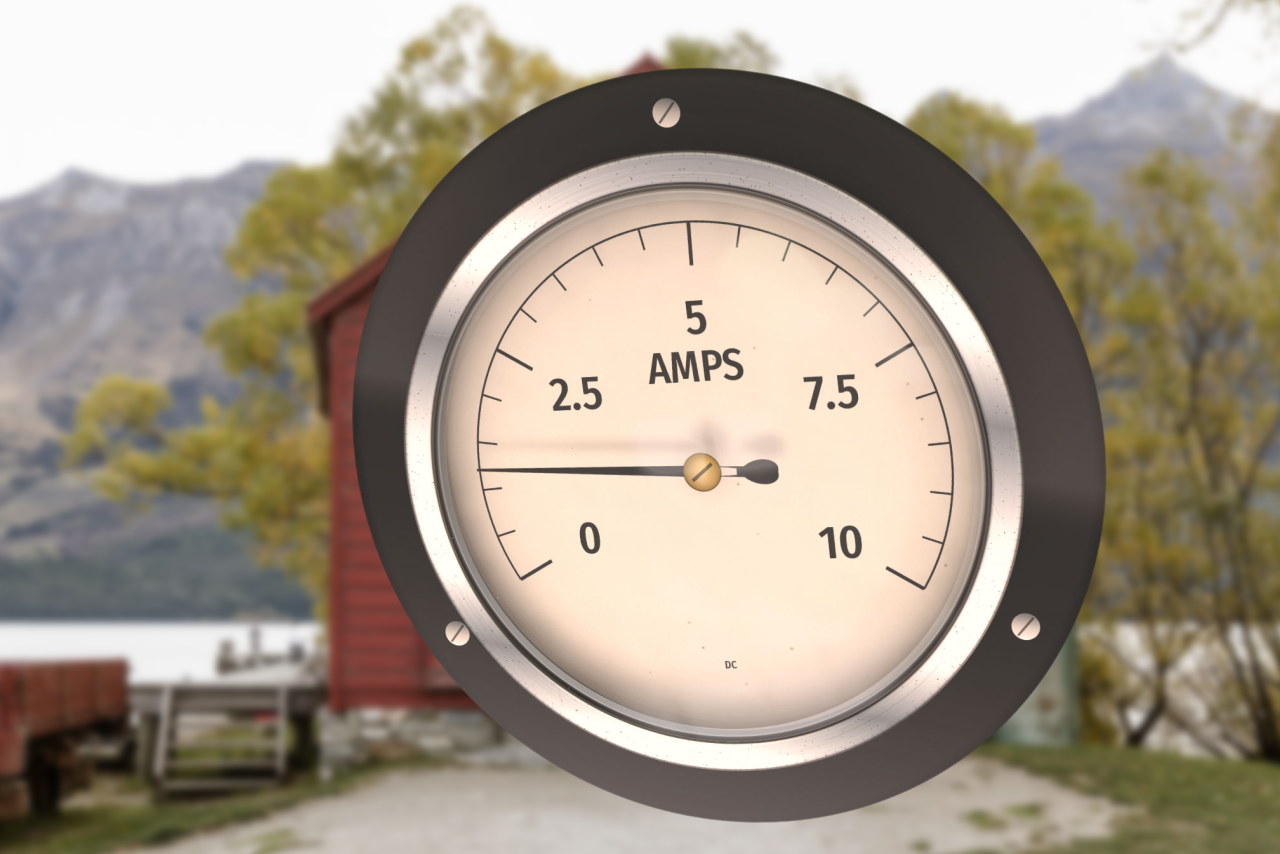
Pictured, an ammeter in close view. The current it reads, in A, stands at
1.25 A
